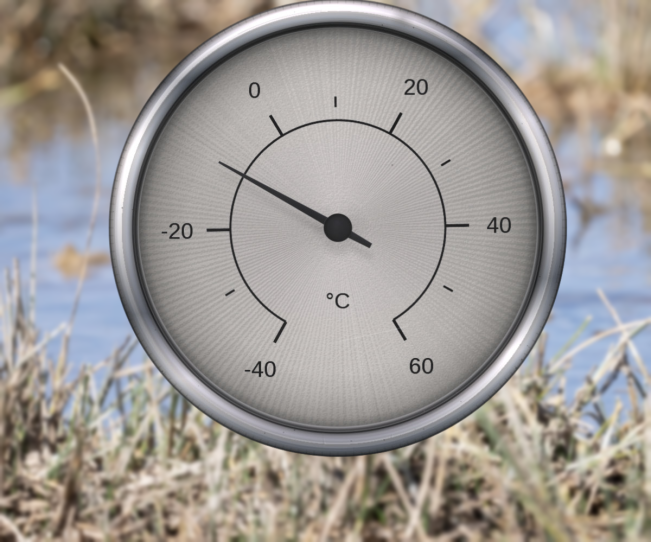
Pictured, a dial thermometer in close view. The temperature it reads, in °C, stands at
-10 °C
